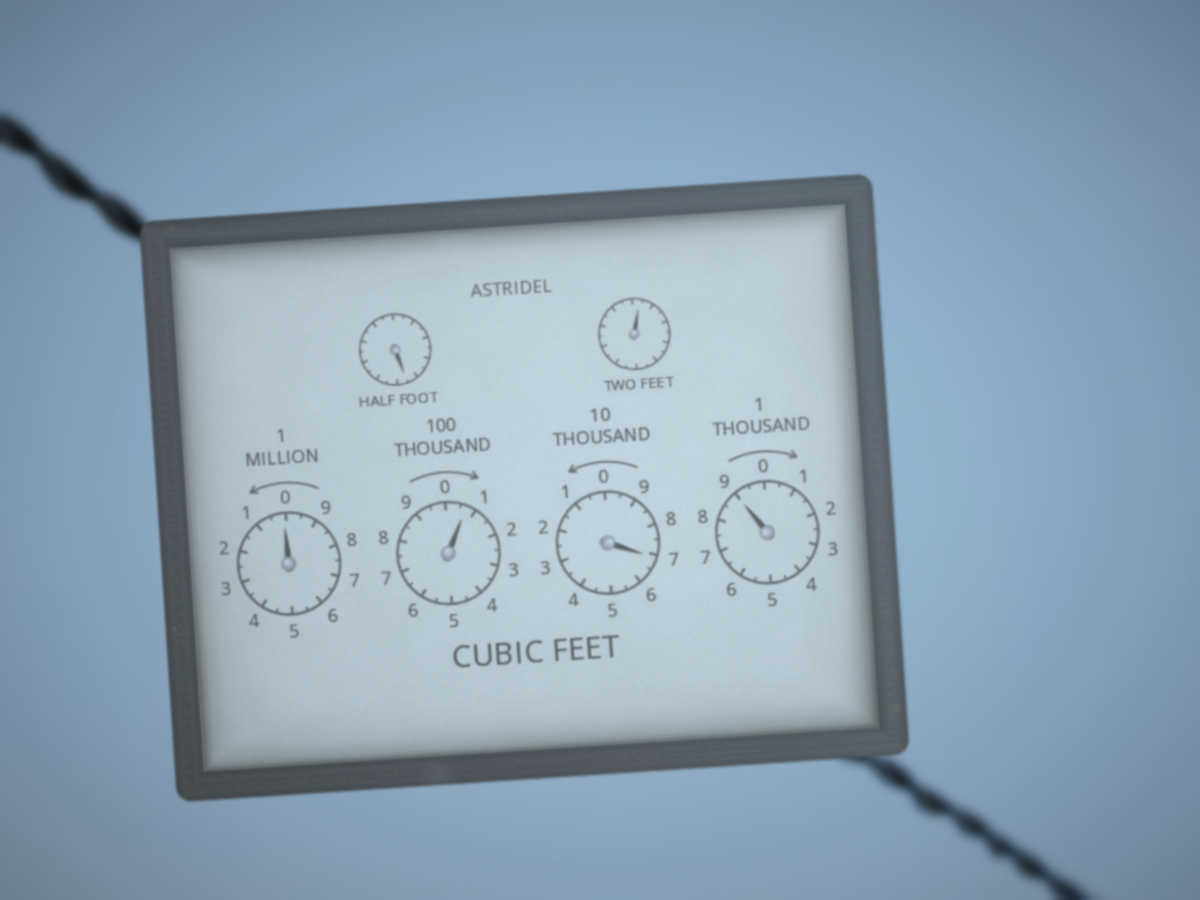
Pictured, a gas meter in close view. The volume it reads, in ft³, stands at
6900 ft³
